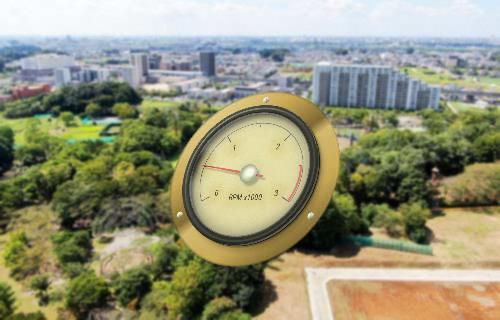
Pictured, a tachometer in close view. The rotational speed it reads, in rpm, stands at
500 rpm
